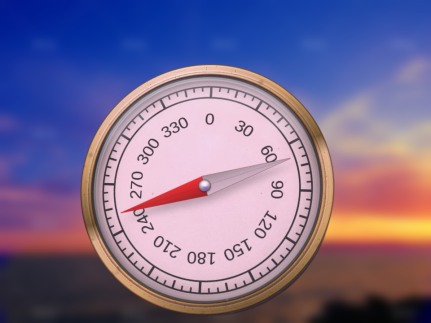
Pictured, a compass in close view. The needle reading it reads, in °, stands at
250 °
